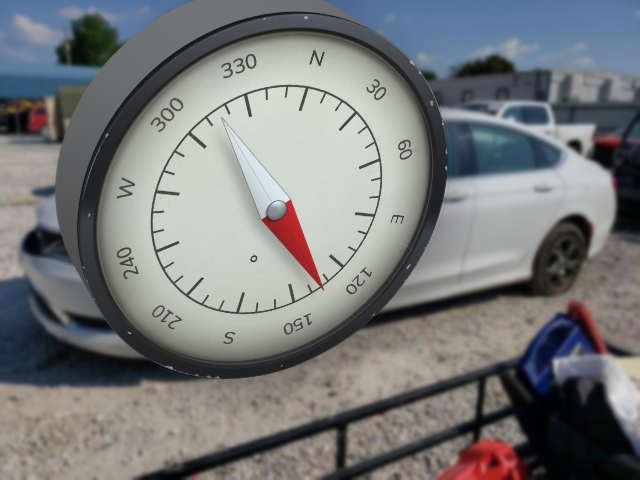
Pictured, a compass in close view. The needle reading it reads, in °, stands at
135 °
